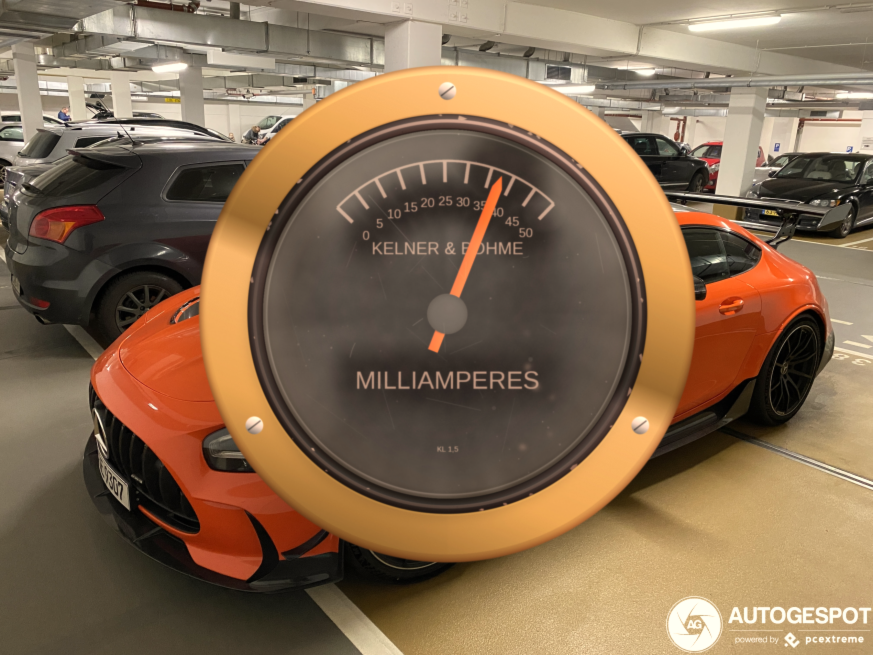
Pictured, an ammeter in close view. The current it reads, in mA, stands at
37.5 mA
